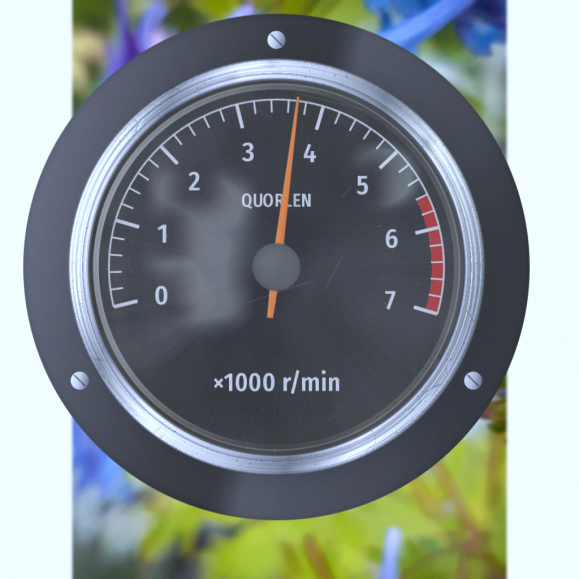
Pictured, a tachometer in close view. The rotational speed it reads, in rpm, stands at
3700 rpm
